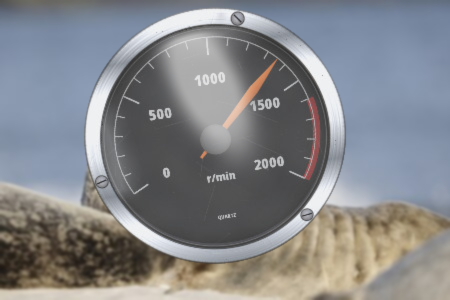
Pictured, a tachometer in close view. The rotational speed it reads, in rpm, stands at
1350 rpm
